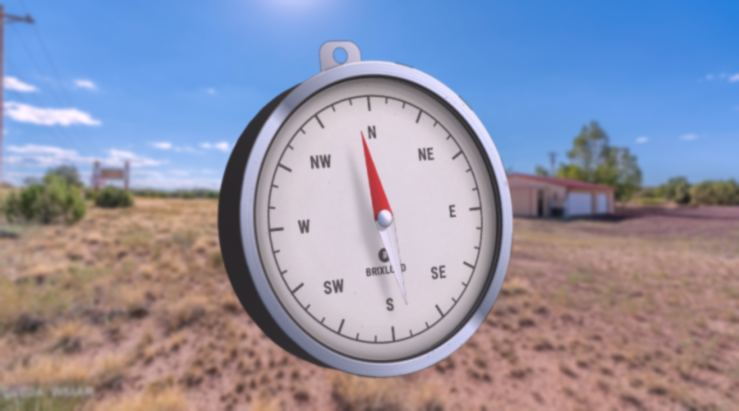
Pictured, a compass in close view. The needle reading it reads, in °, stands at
350 °
